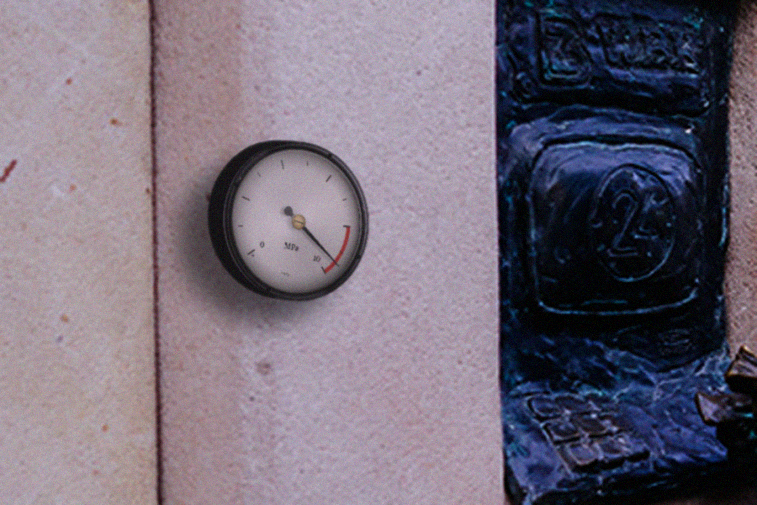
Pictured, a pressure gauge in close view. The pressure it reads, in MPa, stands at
9.5 MPa
